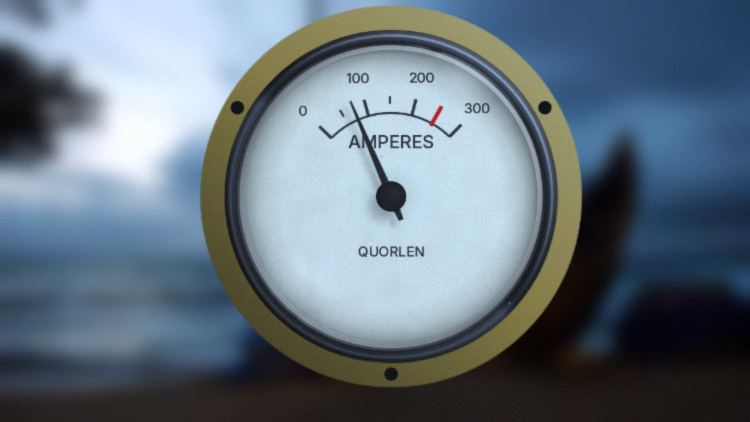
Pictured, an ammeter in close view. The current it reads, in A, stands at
75 A
